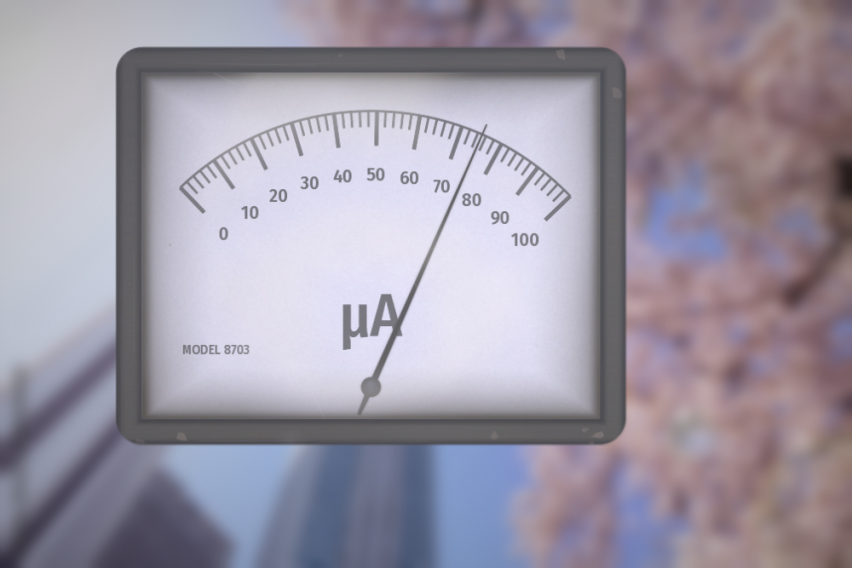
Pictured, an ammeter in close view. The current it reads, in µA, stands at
75 µA
